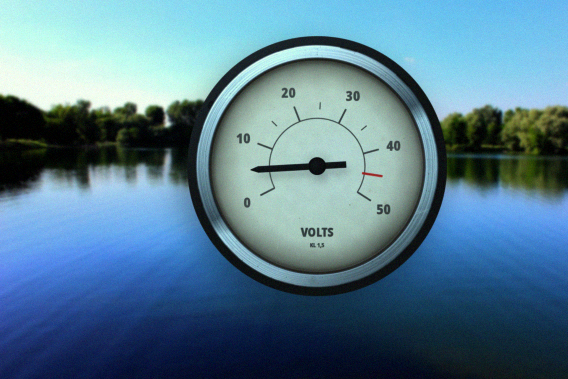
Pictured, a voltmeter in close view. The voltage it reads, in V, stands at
5 V
